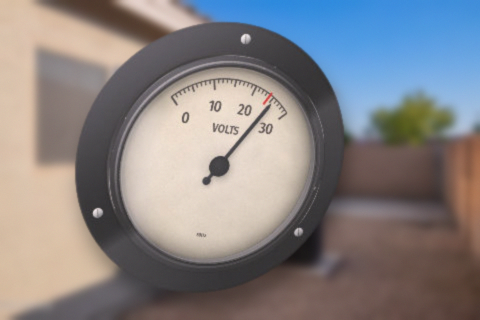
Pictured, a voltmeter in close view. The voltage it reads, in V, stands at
25 V
